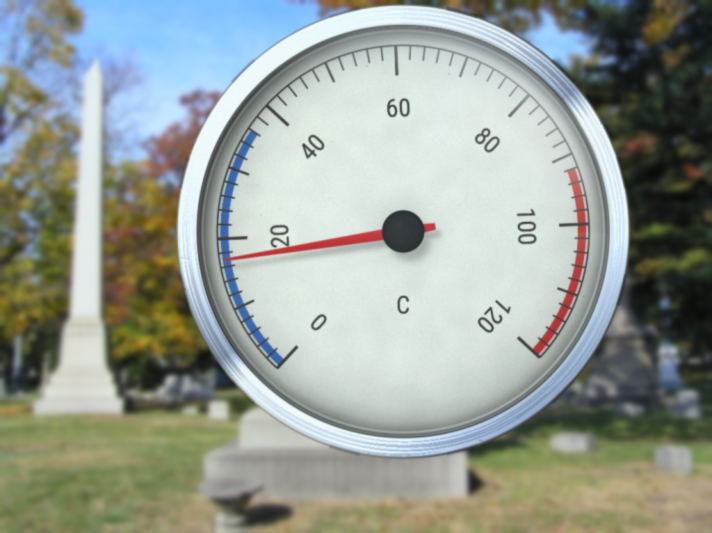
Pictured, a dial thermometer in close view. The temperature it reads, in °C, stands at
17 °C
